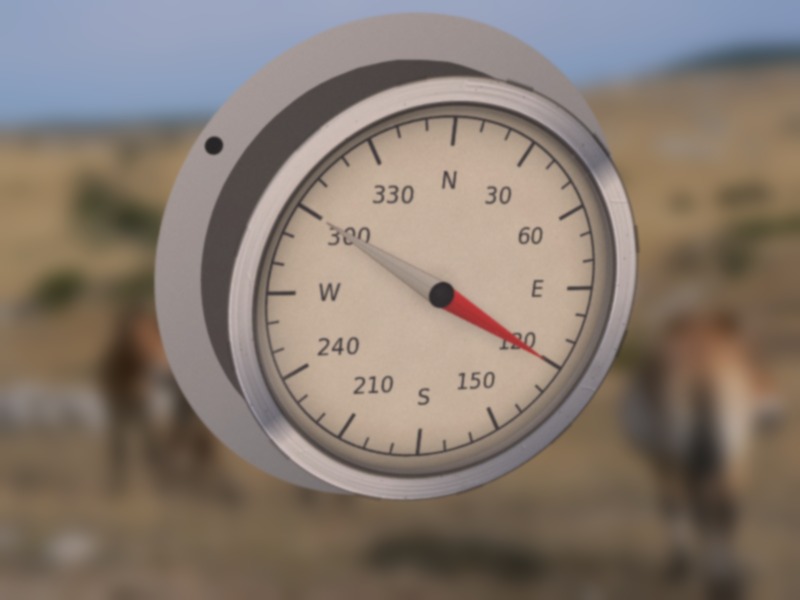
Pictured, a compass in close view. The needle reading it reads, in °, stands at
120 °
